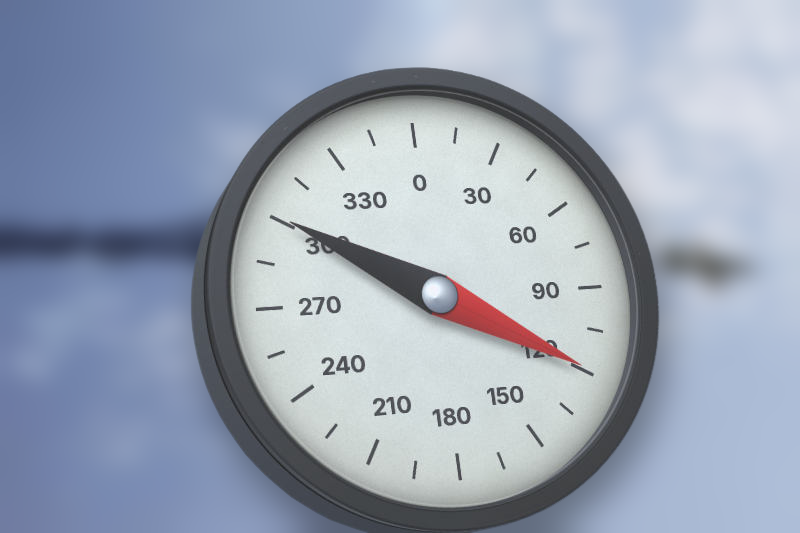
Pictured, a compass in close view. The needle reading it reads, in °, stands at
120 °
